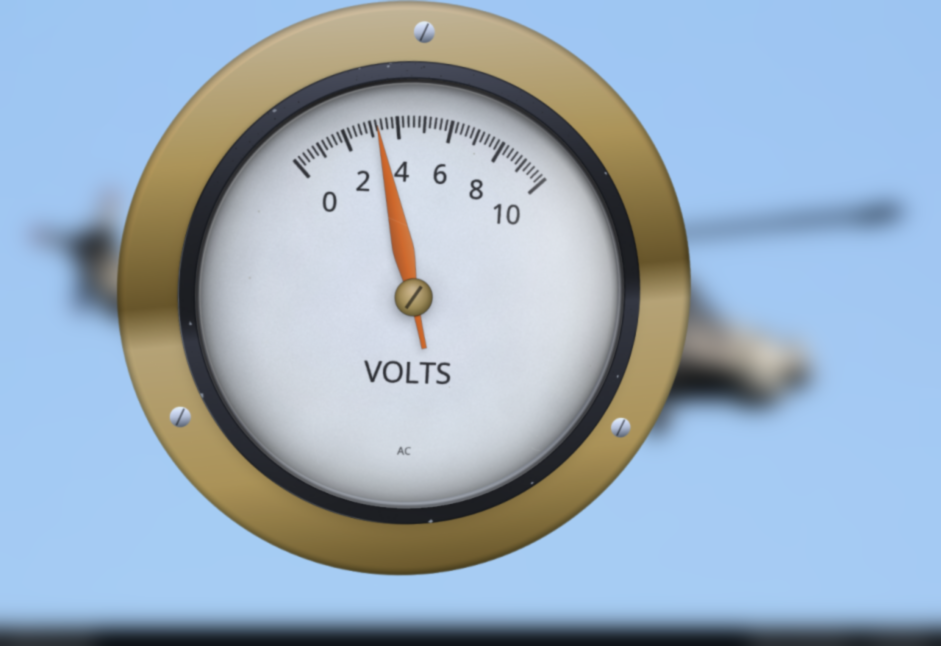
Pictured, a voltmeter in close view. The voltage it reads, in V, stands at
3.2 V
